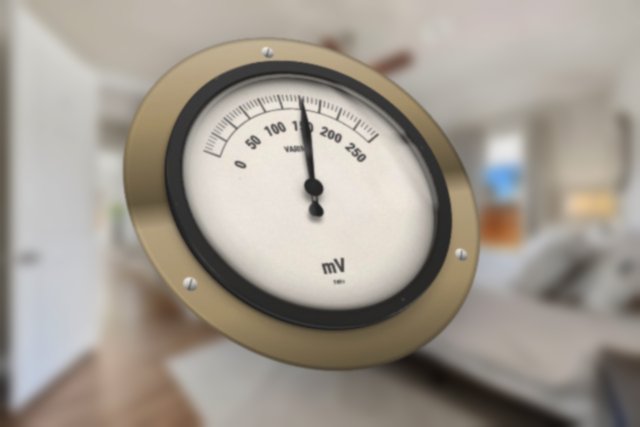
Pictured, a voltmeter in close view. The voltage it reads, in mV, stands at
150 mV
